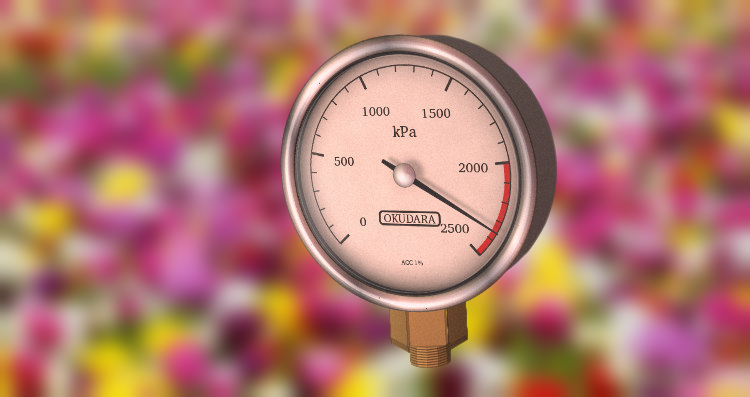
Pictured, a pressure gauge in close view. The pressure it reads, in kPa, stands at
2350 kPa
